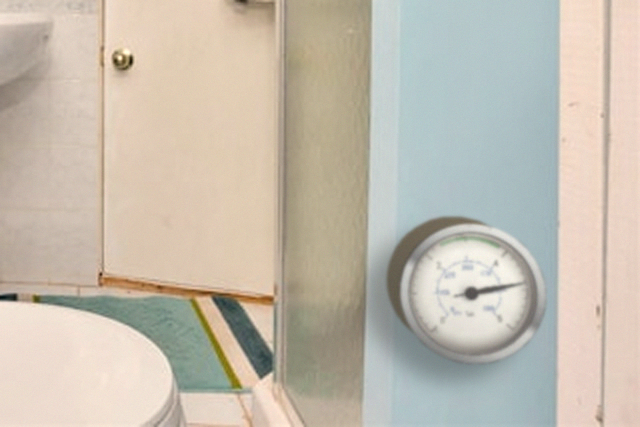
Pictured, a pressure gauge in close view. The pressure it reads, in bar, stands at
4.8 bar
